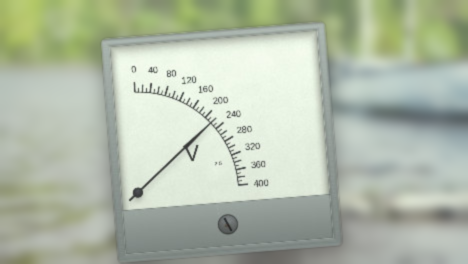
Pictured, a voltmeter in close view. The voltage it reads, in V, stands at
220 V
